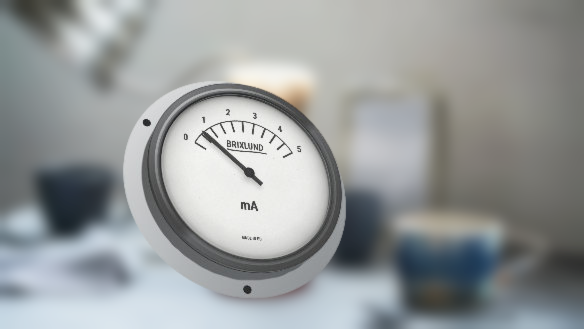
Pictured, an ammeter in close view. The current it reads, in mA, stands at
0.5 mA
